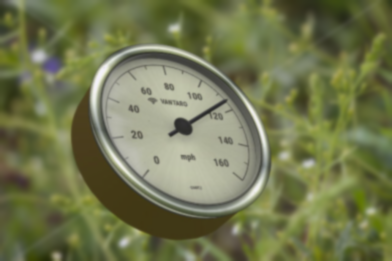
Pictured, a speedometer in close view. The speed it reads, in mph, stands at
115 mph
